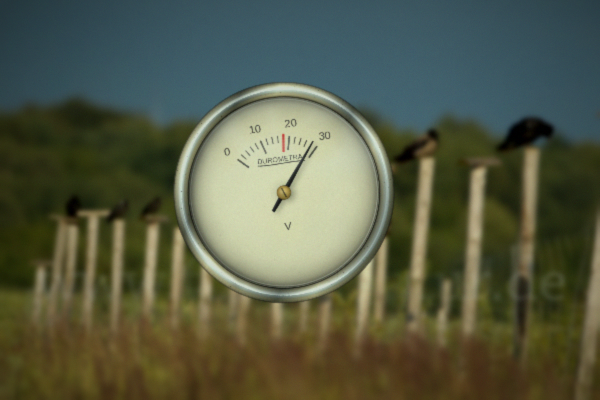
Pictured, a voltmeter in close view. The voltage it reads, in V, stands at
28 V
